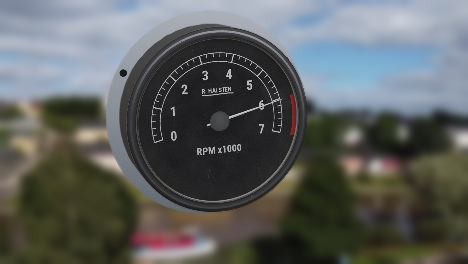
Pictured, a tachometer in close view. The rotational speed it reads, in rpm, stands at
6000 rpm
